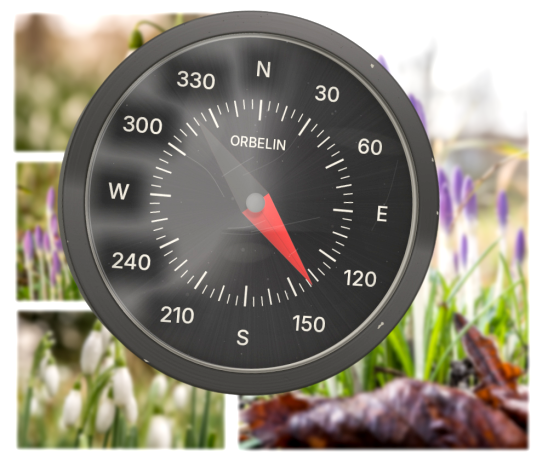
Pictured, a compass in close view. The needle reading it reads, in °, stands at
140 °
